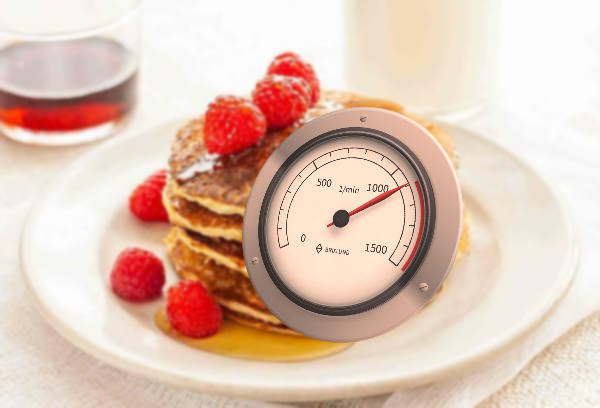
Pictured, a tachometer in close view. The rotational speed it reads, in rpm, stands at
1100 rpm
